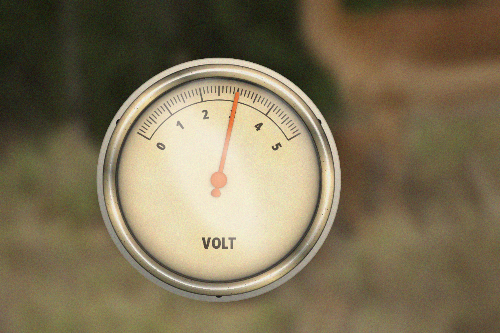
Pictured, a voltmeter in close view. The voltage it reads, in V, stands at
3 V
